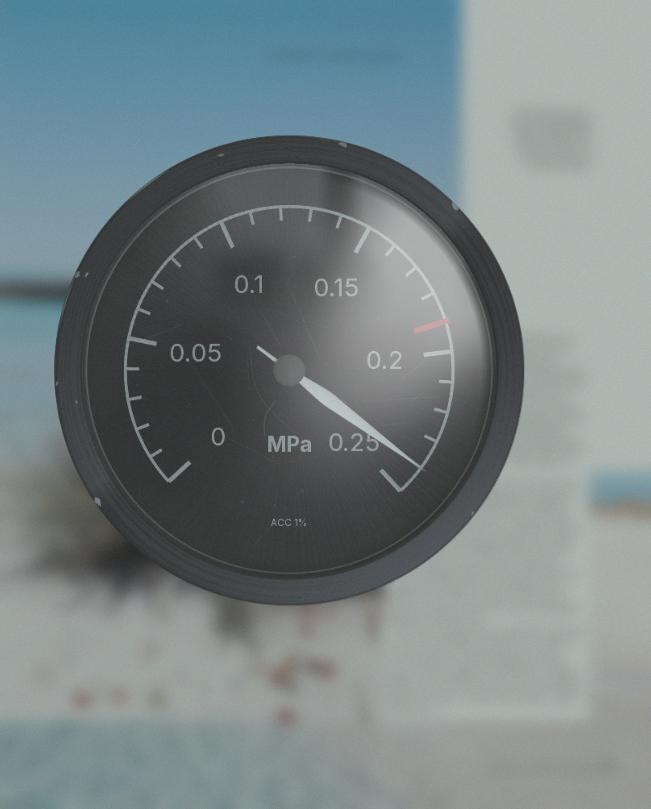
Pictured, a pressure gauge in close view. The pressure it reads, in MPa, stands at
0.24 MPa
